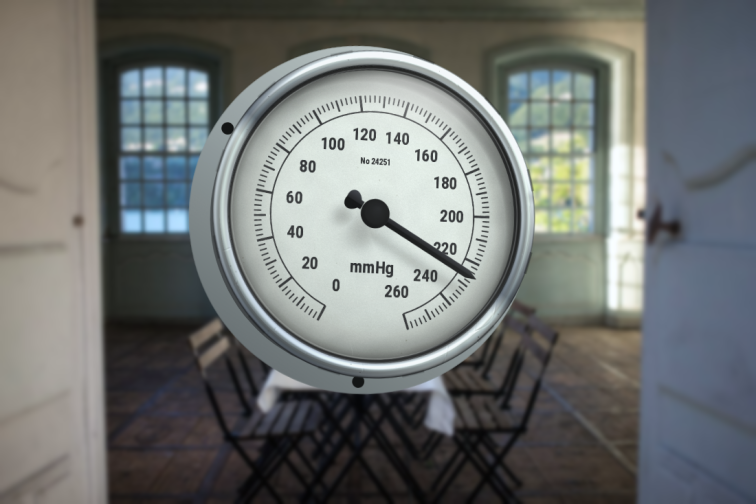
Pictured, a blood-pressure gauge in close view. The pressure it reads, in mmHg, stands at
226 mmHg
